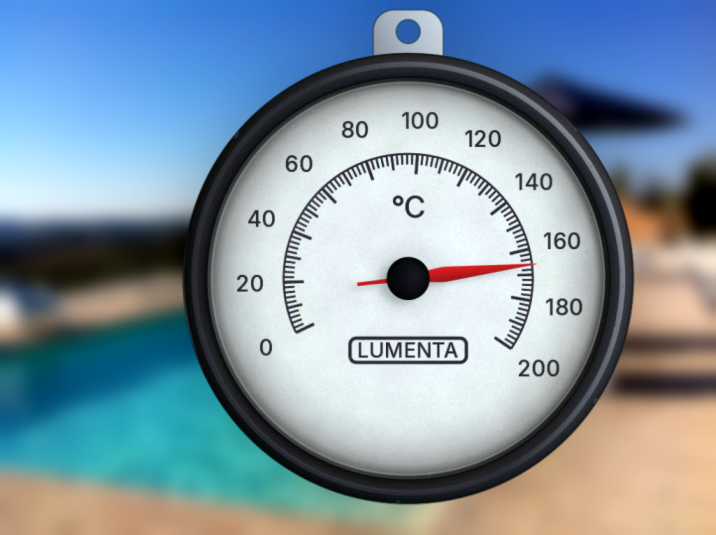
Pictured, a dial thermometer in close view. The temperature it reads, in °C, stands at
166 °C
